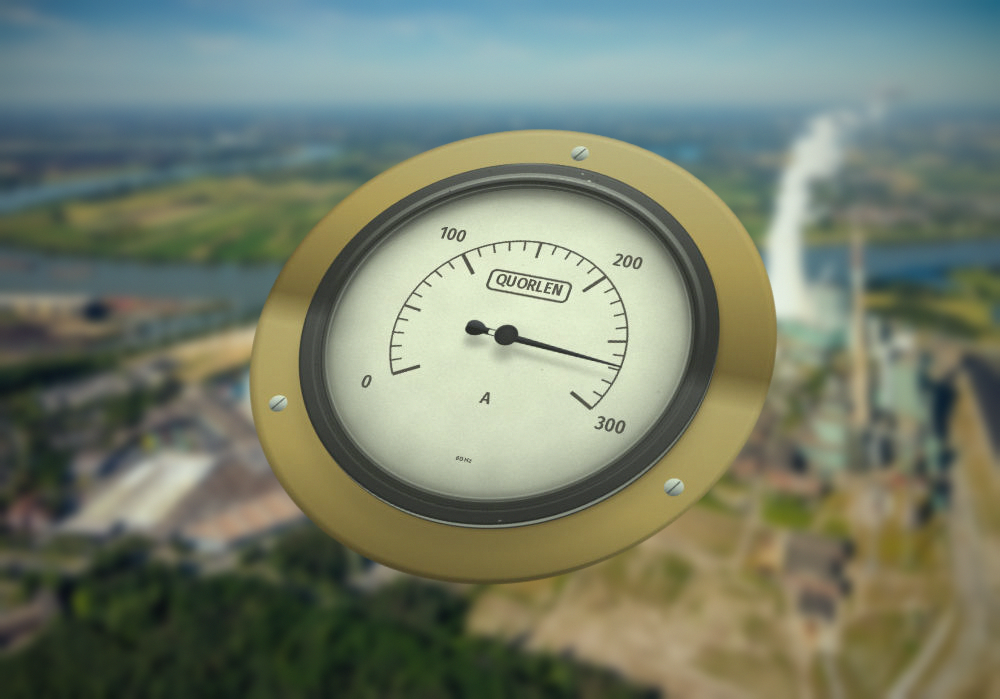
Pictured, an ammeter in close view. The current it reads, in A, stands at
270 A
